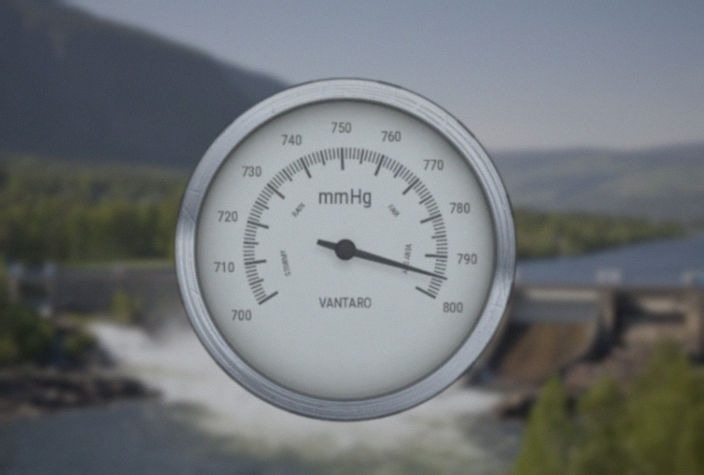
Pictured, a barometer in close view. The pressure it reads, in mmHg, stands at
795 mmHg
